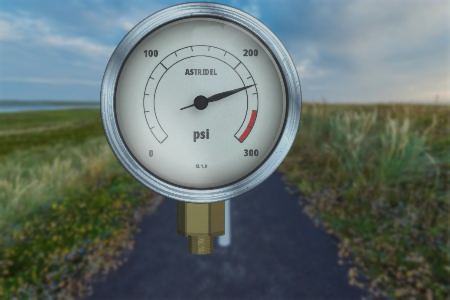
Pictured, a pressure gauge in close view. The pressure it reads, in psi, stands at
230 psi
